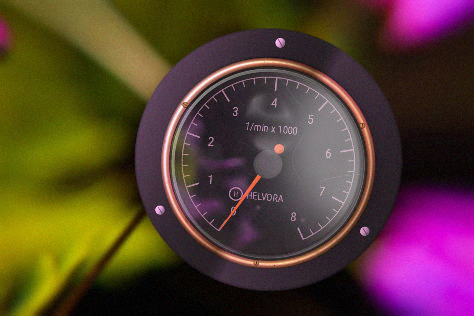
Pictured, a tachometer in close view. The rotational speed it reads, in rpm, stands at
0 rpm
